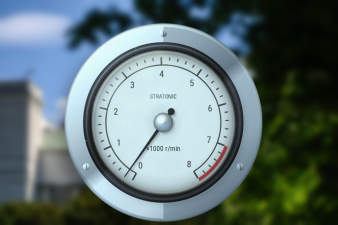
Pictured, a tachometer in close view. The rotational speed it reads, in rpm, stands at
200 rpm
